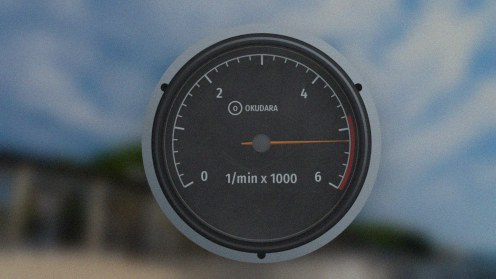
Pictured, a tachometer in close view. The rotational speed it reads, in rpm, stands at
5200 rpm
